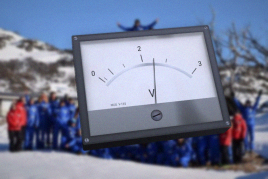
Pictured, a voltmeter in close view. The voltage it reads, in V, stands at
2.25 V
